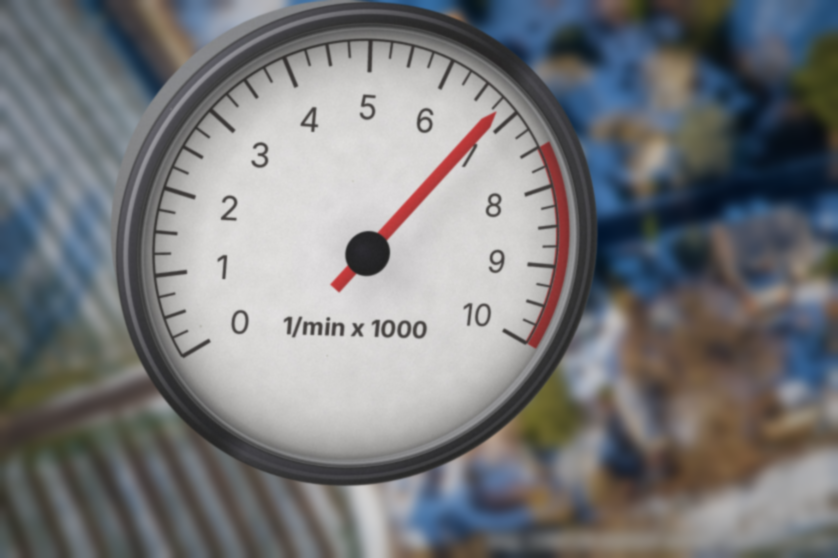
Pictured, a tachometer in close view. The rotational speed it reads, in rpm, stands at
6750 rpm
